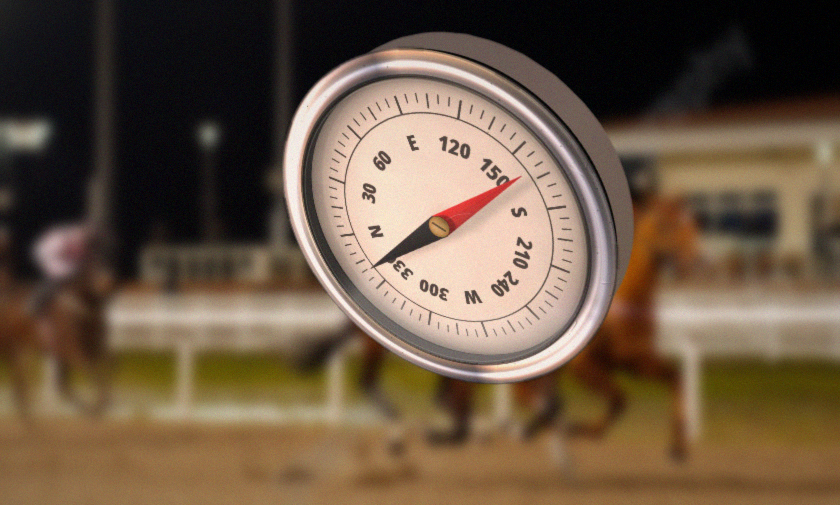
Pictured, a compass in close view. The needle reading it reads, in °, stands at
160 °
